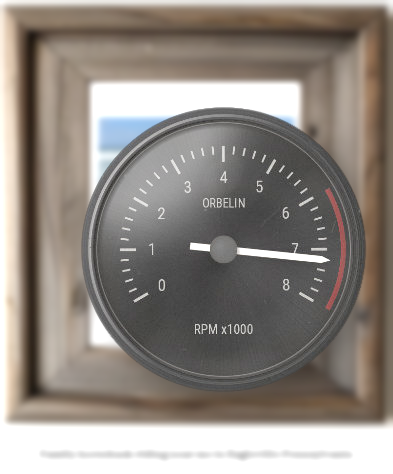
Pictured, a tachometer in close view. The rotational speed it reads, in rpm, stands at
7200 rpm
